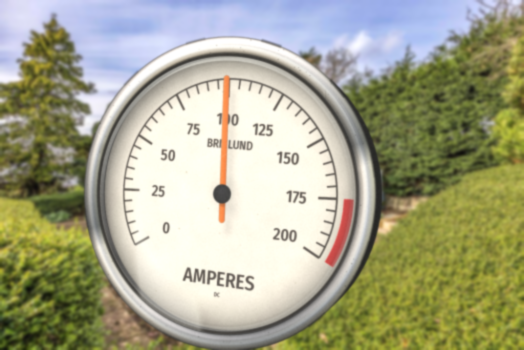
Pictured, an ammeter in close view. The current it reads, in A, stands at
100 A
